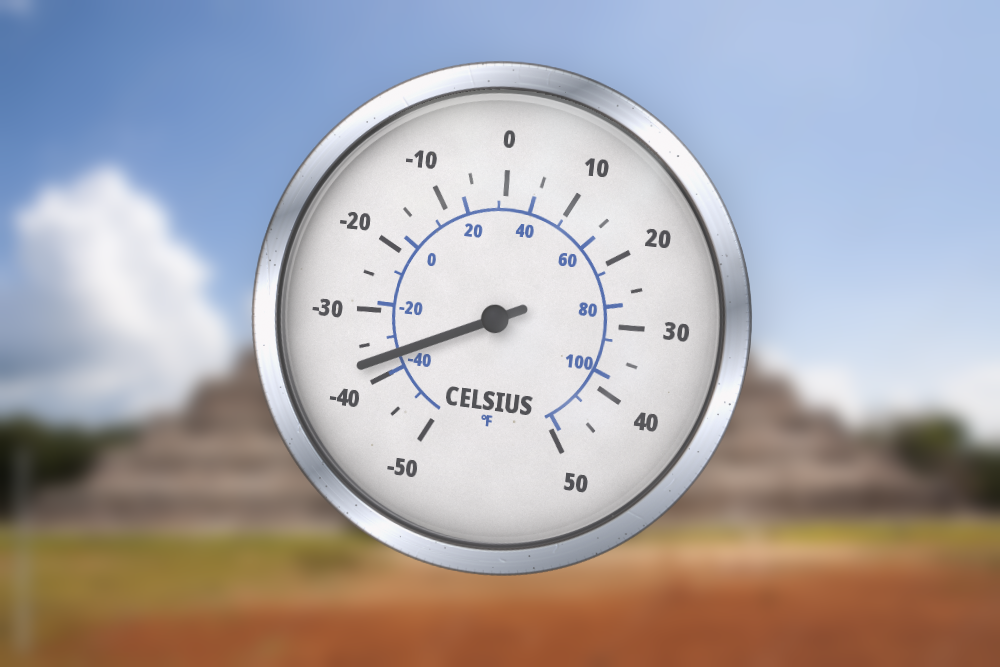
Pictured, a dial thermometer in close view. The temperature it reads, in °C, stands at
-37.5 °C
